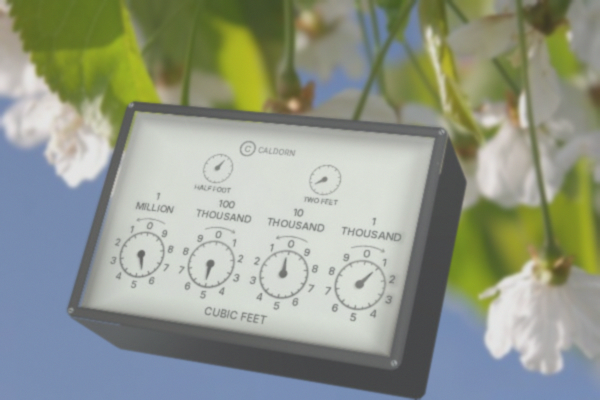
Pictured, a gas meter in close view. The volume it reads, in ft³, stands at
550100 ft³
